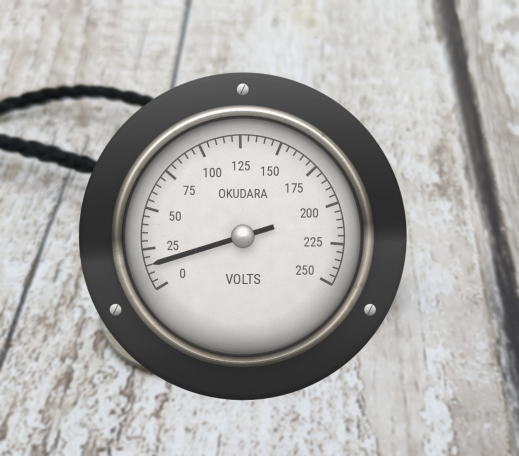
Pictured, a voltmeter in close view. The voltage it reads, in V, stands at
15 V
